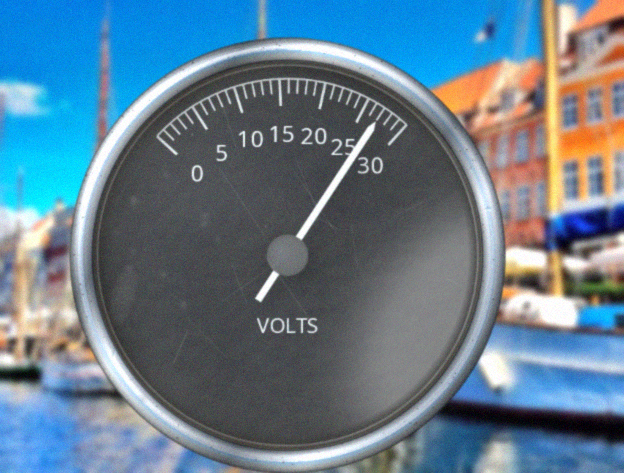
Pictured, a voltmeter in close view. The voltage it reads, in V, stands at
27 V
